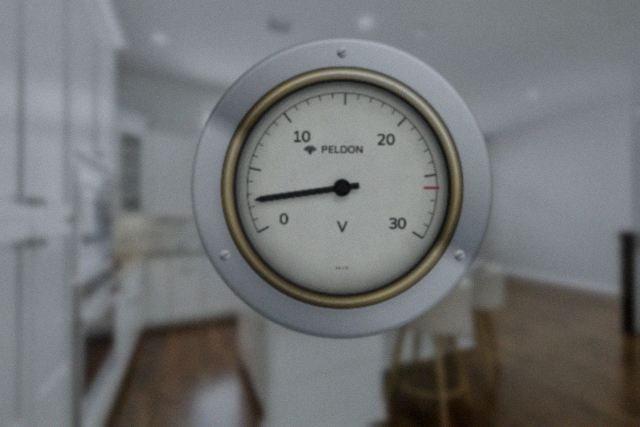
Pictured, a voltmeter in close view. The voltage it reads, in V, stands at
2.5 V
